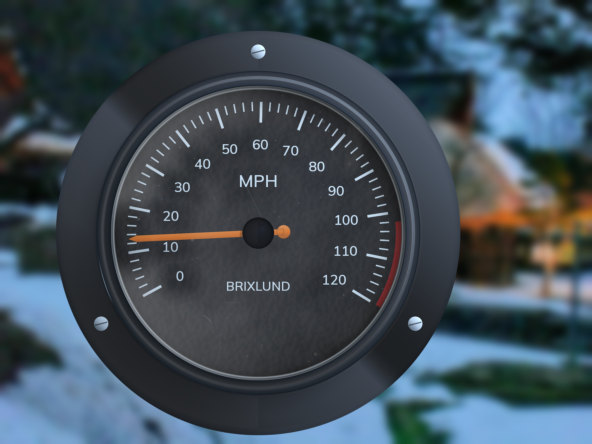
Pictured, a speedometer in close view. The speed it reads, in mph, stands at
13 mph
